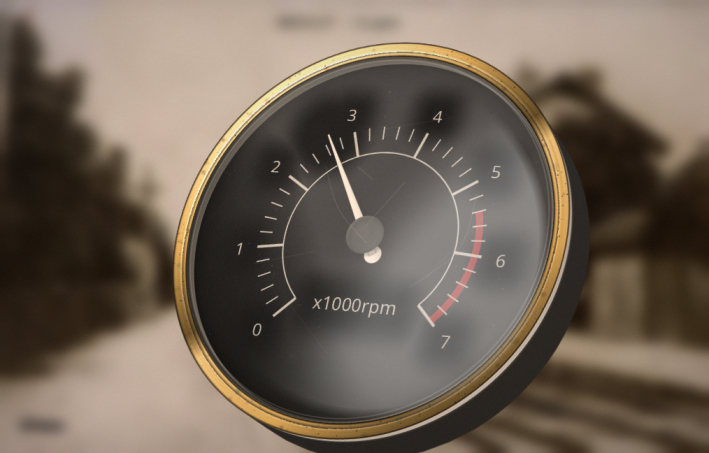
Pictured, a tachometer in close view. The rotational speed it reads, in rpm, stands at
2700 rpm
